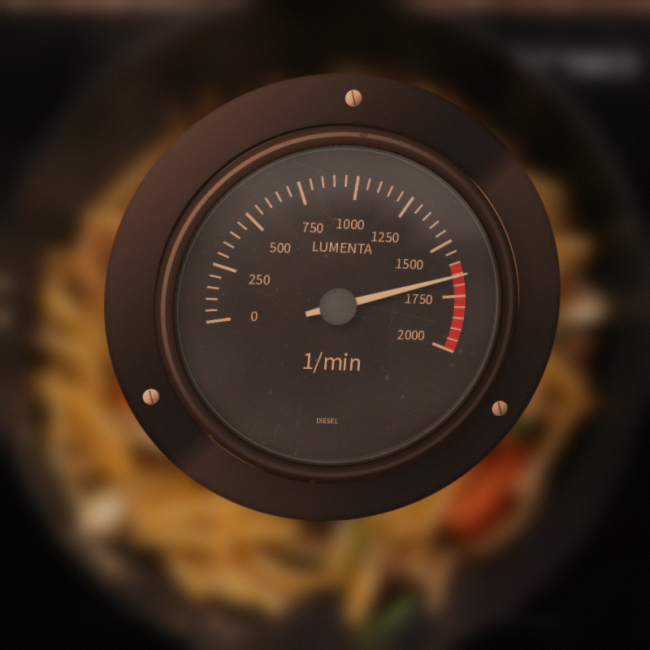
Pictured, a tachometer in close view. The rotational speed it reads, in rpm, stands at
1650 rpm
